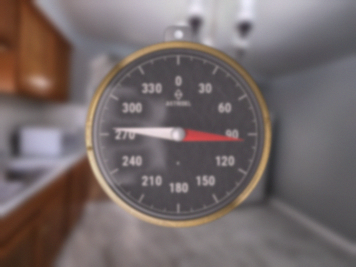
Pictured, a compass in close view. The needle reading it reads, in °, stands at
95 °
